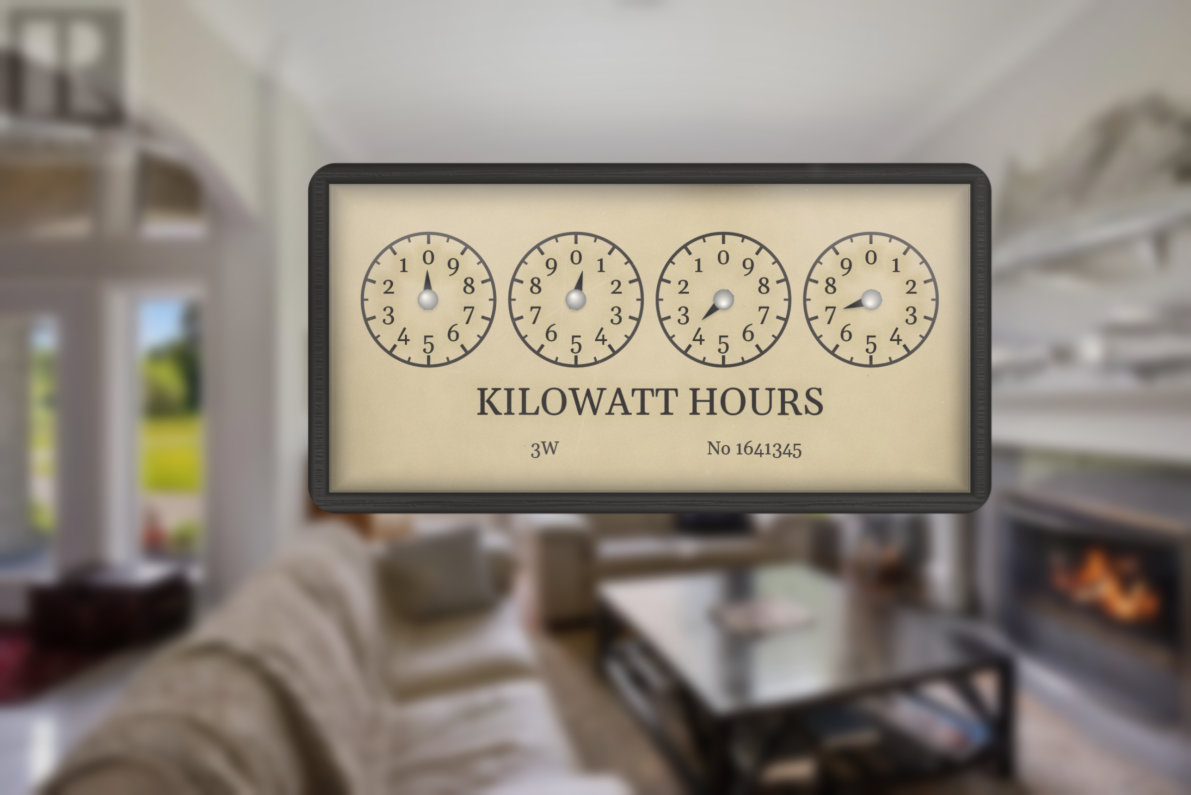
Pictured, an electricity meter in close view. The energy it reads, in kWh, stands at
37 kWh
